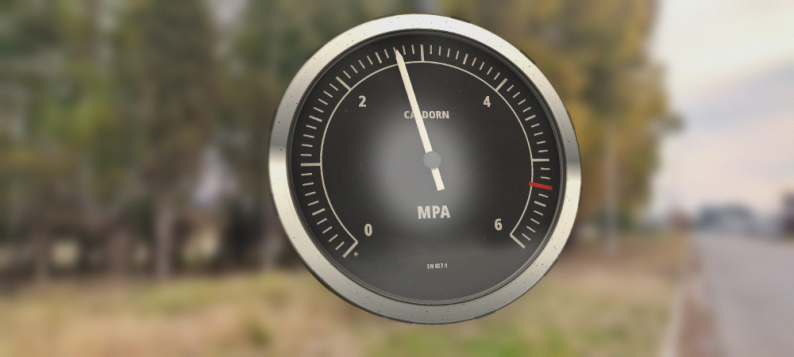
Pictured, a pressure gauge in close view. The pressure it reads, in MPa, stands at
2.7 MPa
